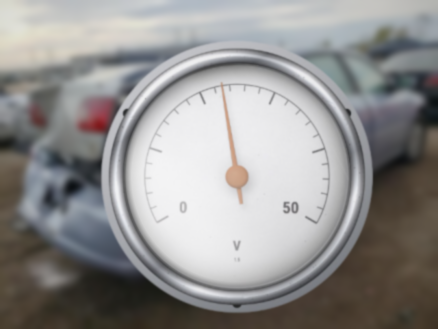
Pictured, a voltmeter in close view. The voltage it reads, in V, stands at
23 V
